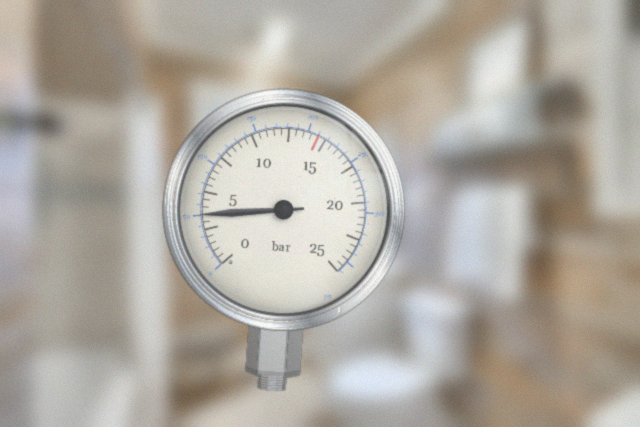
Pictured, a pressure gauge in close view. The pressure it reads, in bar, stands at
3.5 bar
